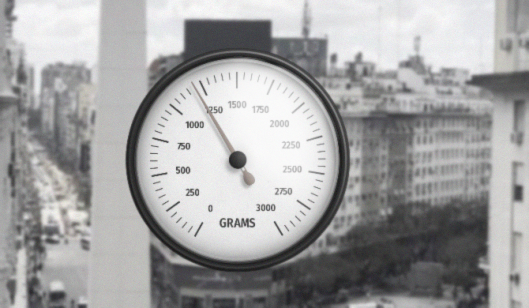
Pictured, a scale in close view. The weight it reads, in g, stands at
1200 g
